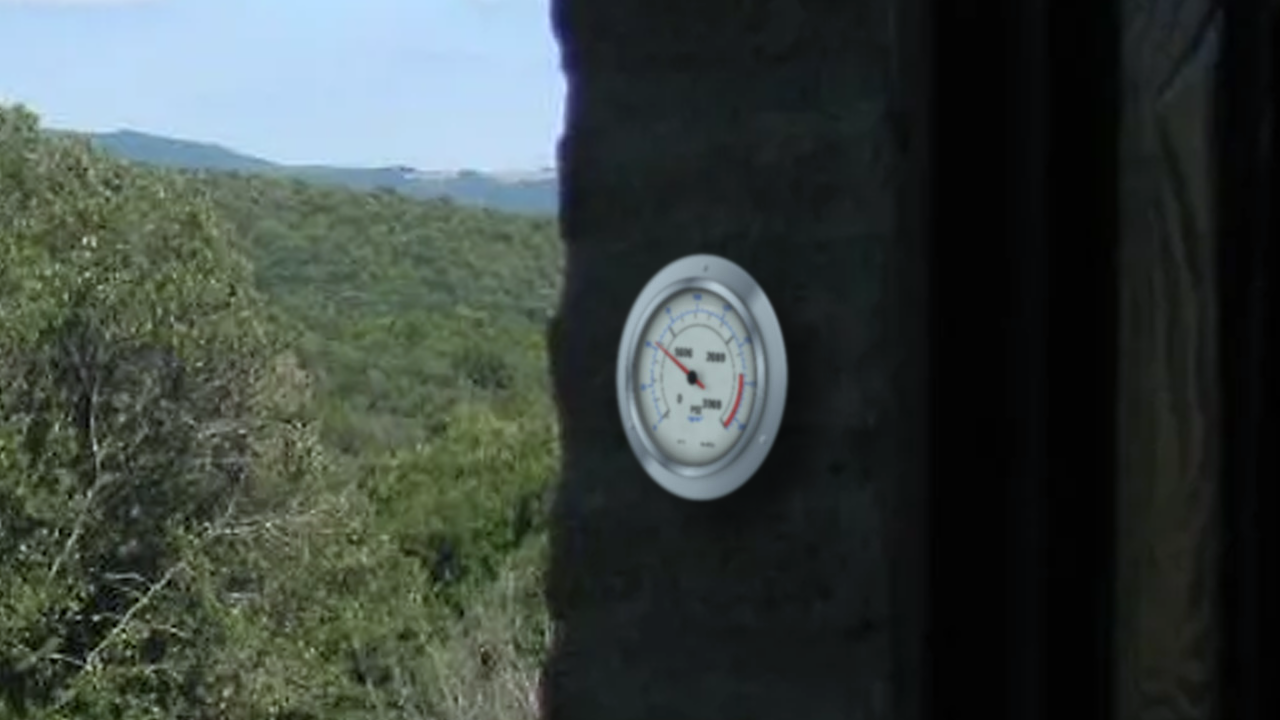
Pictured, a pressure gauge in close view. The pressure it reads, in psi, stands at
800 psi
